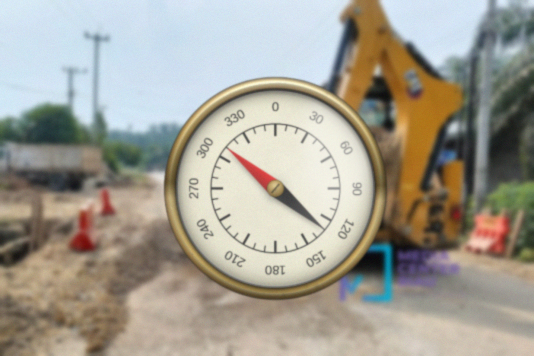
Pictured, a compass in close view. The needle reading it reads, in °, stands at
310 °
